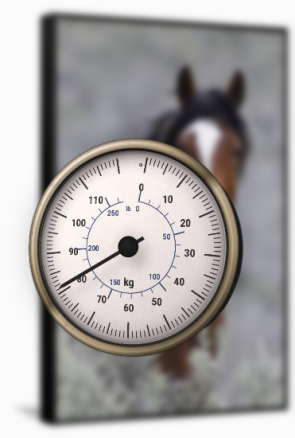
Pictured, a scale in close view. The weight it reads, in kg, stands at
81 kg
